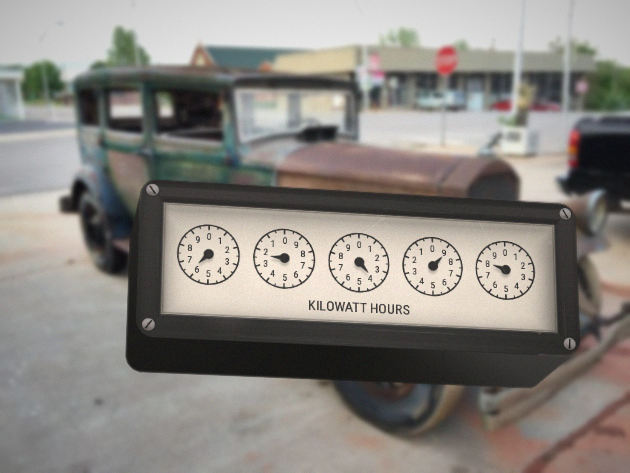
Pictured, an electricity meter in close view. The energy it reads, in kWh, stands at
62388 kWh
